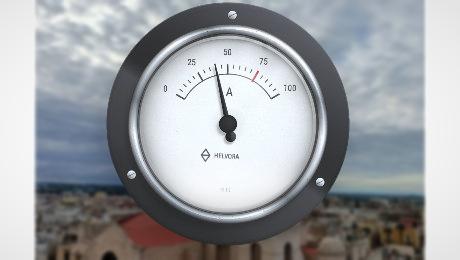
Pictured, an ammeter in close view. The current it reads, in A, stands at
40 A
